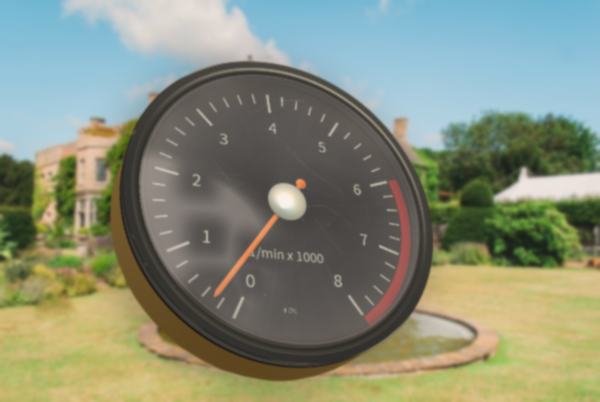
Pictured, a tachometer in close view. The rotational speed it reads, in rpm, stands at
300 rpm
